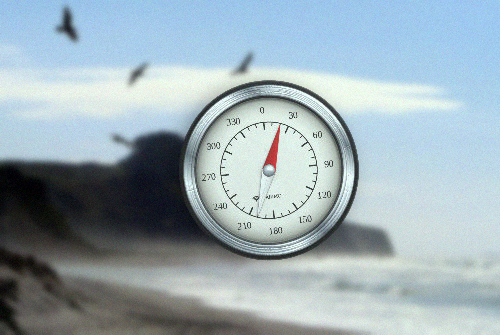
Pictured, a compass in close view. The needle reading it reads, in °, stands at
20 °
